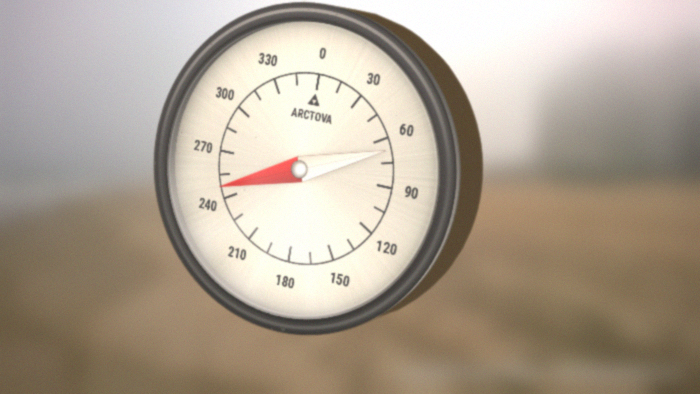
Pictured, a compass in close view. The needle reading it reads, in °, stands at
247.5 °
